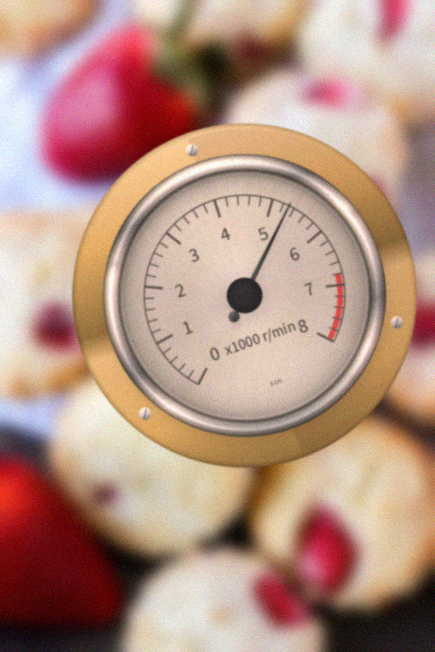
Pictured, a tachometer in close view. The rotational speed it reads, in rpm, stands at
5300 rpm
